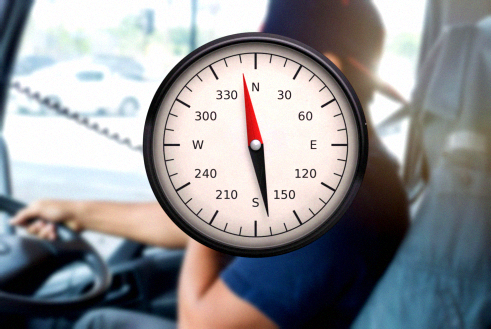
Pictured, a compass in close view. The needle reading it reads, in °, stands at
350 °
